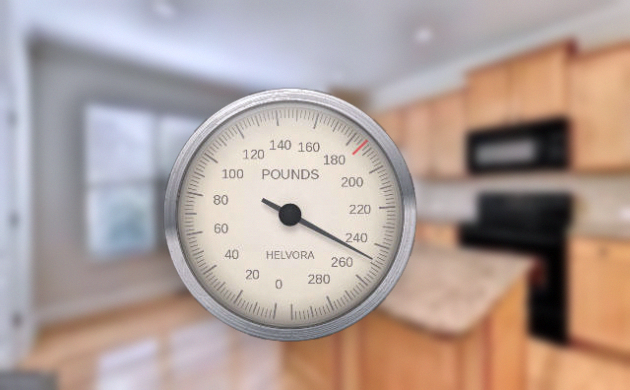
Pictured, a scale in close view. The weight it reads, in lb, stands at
248 lb
